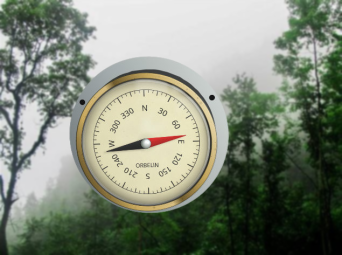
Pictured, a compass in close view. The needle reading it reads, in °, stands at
80 °
